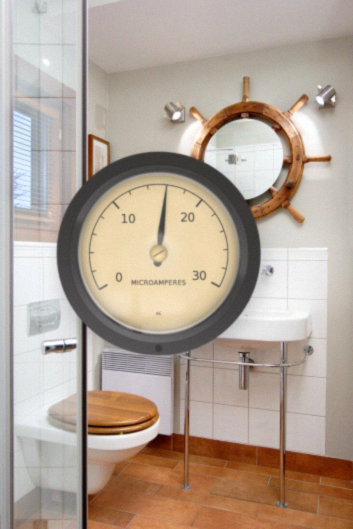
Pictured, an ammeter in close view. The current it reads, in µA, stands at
16 µA
